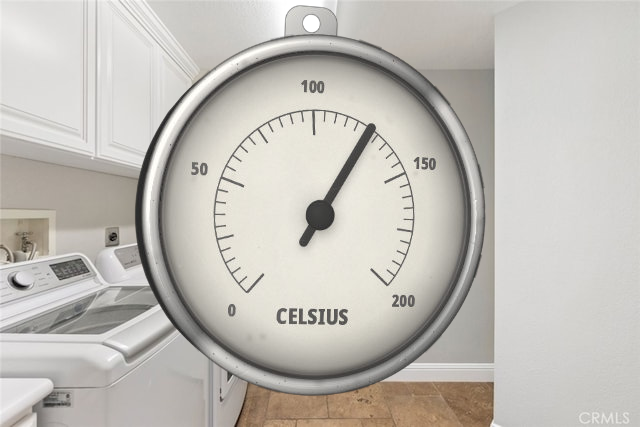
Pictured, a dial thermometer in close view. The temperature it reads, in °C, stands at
125 °C
